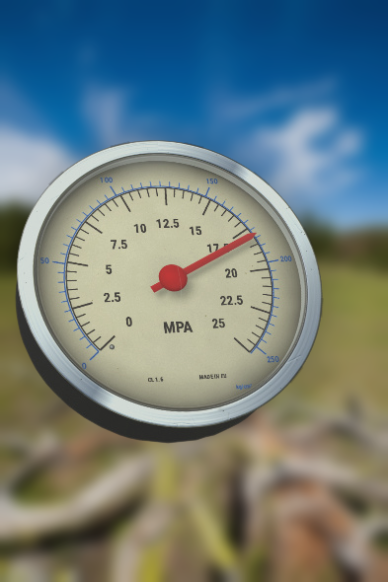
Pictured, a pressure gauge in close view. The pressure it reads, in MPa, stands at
18 MPa
